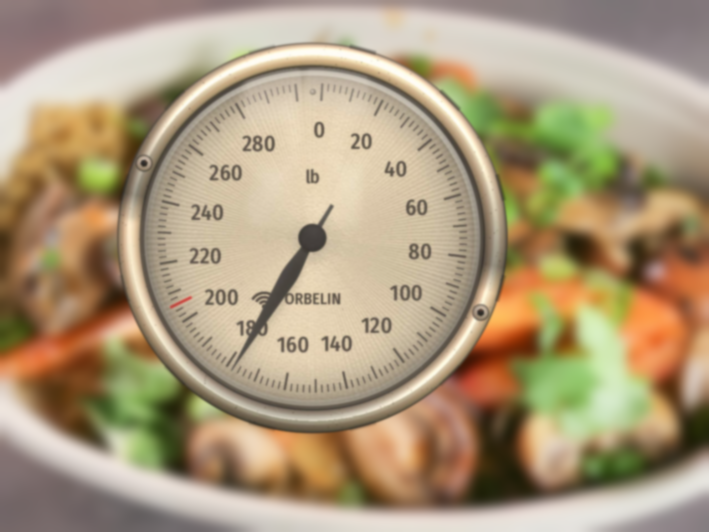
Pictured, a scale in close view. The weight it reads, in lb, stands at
178 lb
